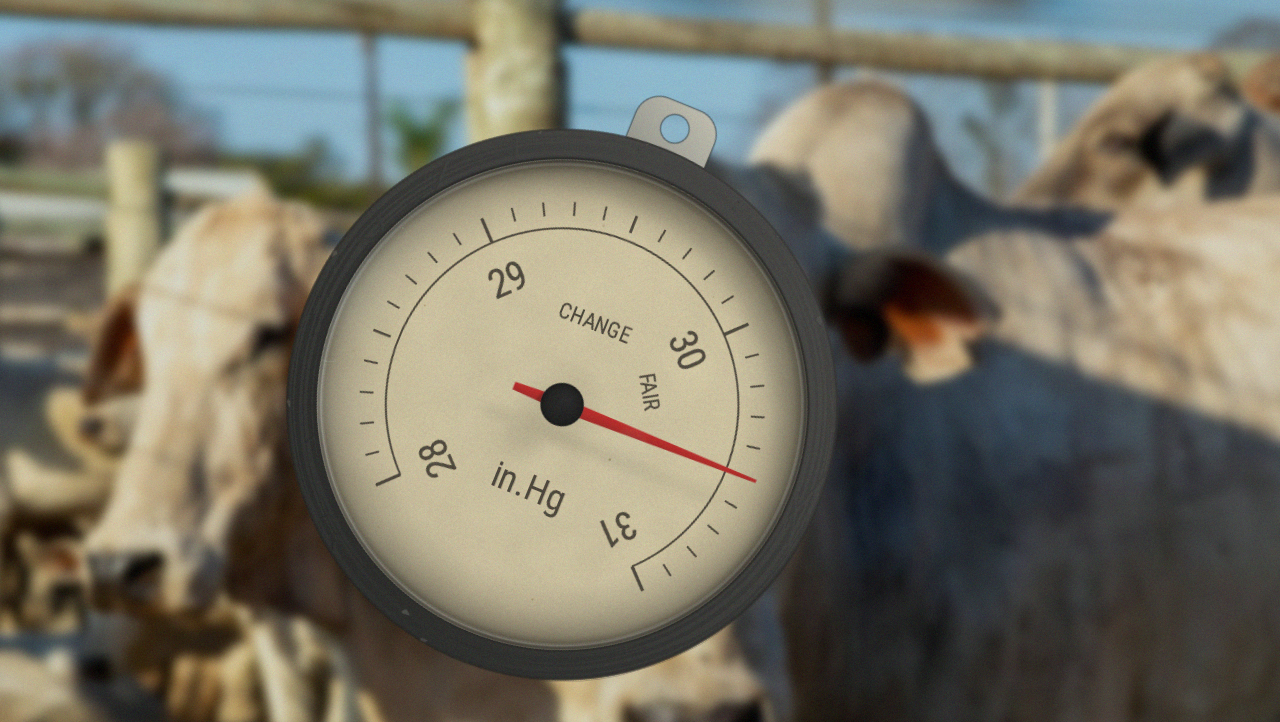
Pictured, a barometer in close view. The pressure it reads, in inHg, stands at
30.5 inHg
